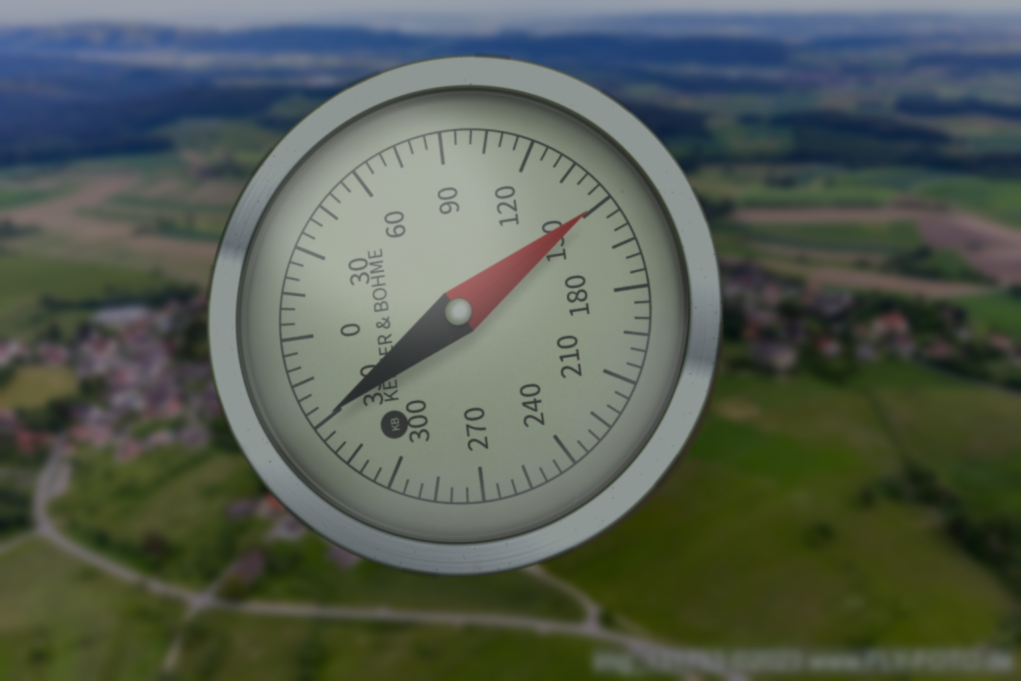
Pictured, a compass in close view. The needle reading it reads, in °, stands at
150 °
